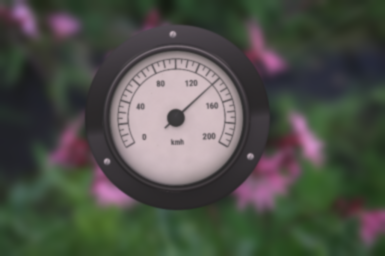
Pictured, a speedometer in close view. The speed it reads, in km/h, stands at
140 km/h
